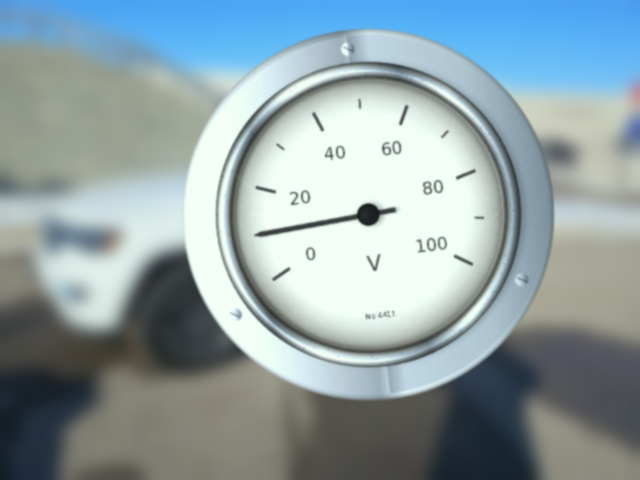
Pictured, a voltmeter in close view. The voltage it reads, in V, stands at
10 V
